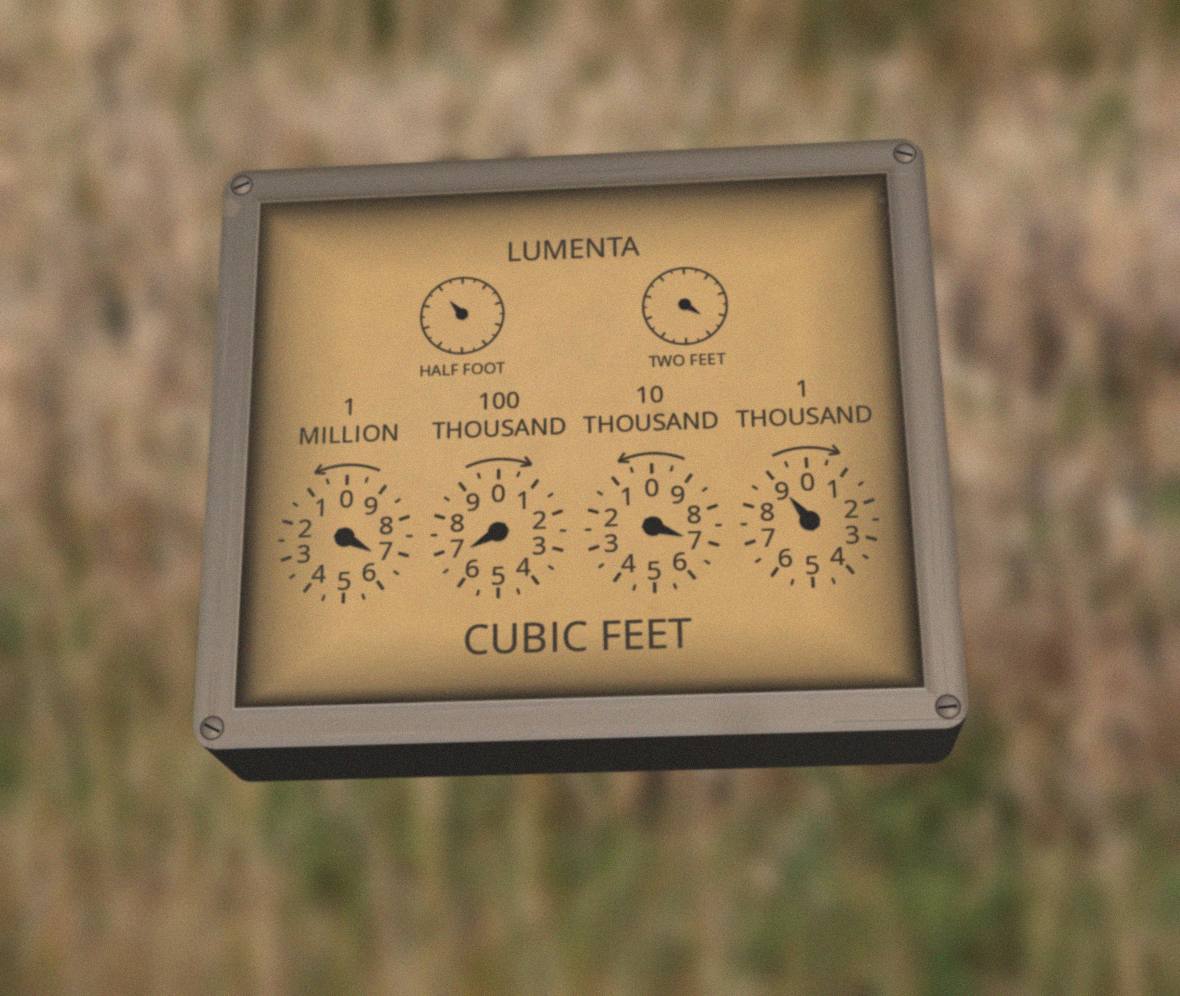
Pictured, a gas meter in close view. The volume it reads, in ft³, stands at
666900 ft³
